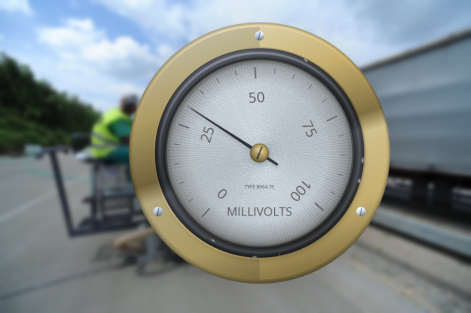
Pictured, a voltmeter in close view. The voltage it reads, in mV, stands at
30 mV
